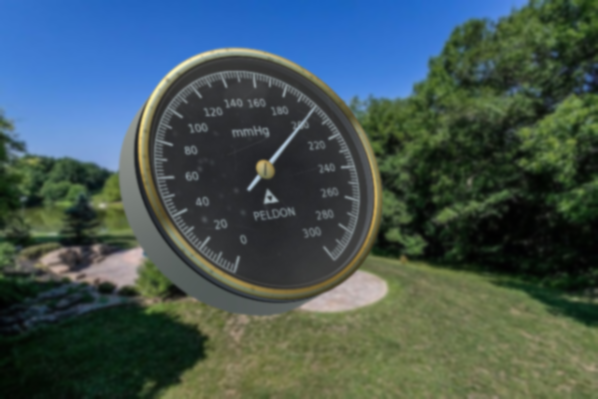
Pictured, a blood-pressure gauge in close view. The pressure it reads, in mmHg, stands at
200 mmHg
